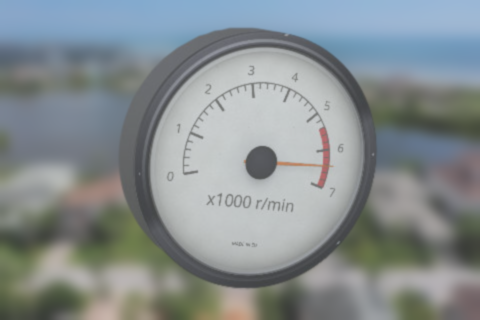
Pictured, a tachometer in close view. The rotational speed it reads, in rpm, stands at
6400 rpm
